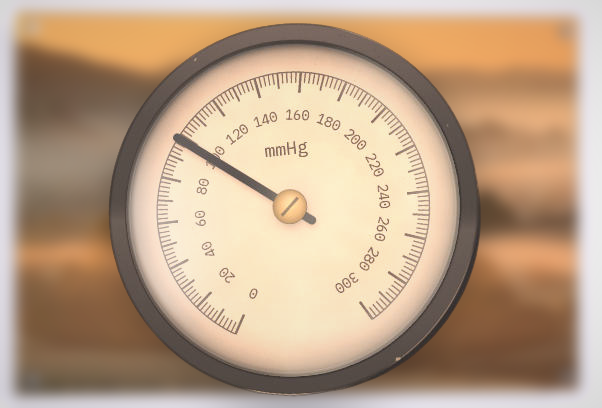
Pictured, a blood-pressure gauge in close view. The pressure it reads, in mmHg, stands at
98 mmHg
